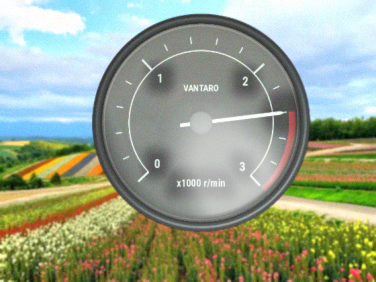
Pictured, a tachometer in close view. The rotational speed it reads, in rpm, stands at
2400 rpm
